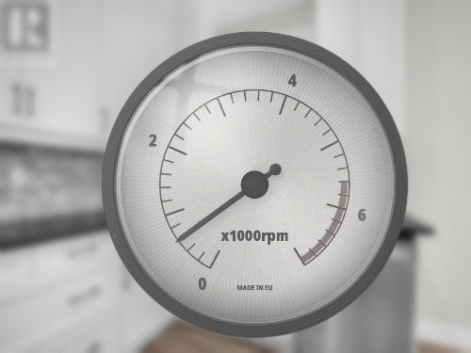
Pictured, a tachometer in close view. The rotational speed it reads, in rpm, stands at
600 rpm
